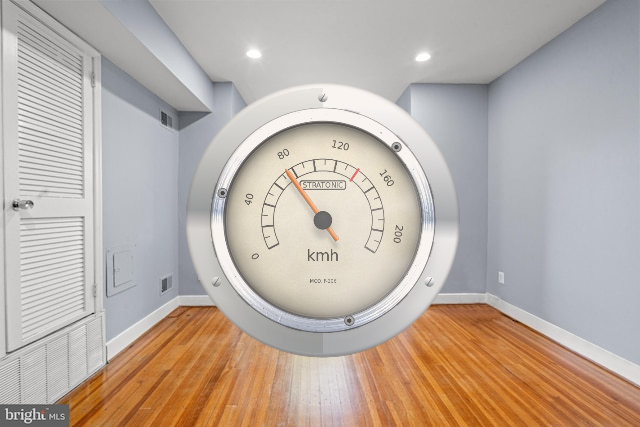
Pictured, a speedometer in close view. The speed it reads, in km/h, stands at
75 km/h
